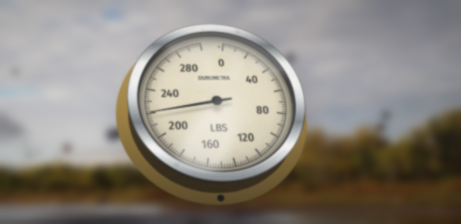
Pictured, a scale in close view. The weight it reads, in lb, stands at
220 lb
